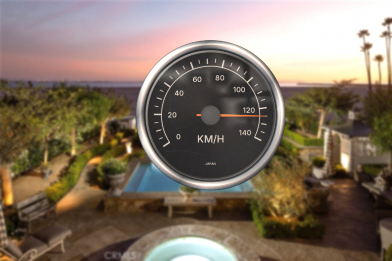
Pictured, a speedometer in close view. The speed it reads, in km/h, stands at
125 km/h
